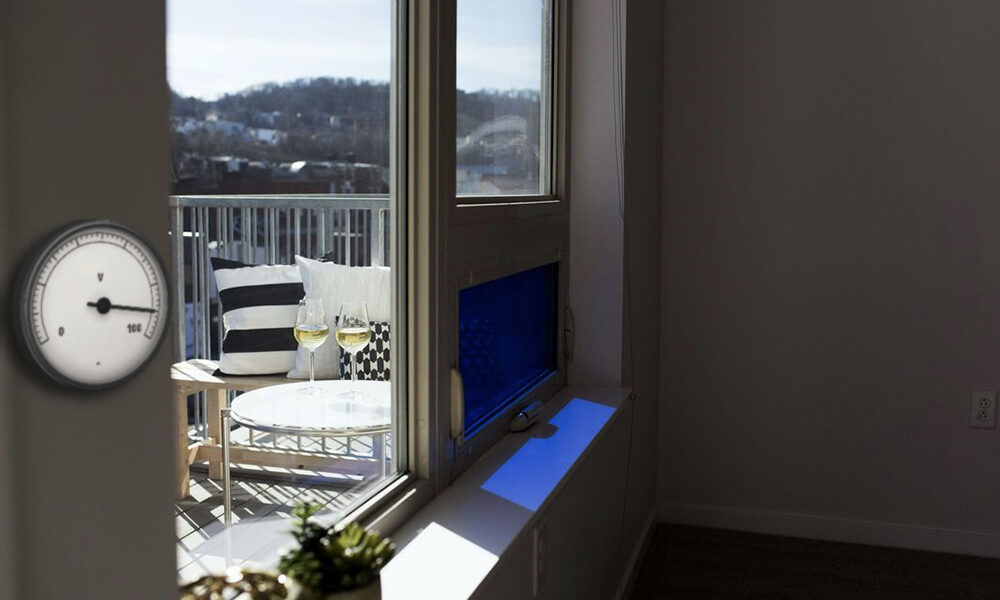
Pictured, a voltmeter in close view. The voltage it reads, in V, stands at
90 V
